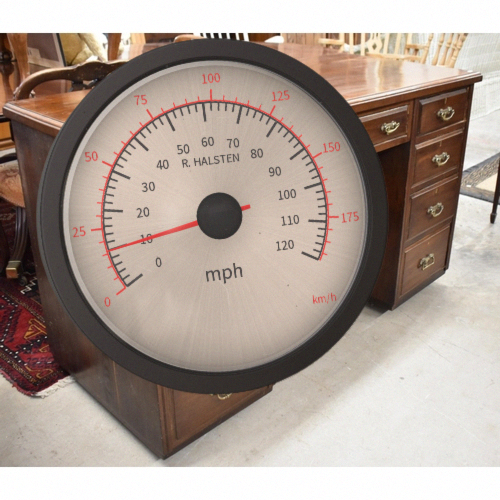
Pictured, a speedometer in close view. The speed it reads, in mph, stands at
10 mph
